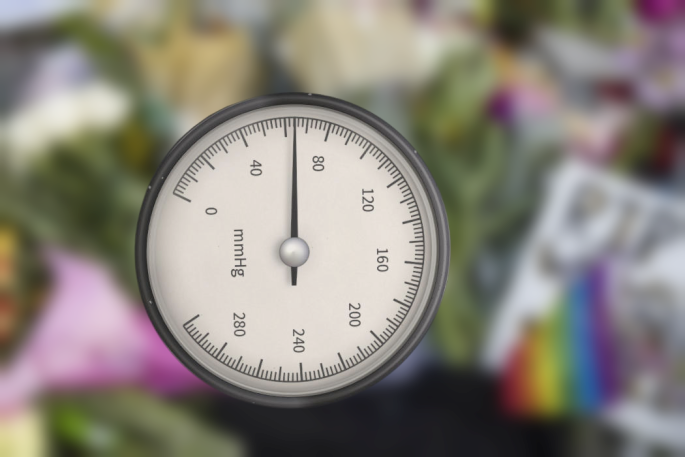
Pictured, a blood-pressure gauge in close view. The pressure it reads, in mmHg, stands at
64 mmHg
